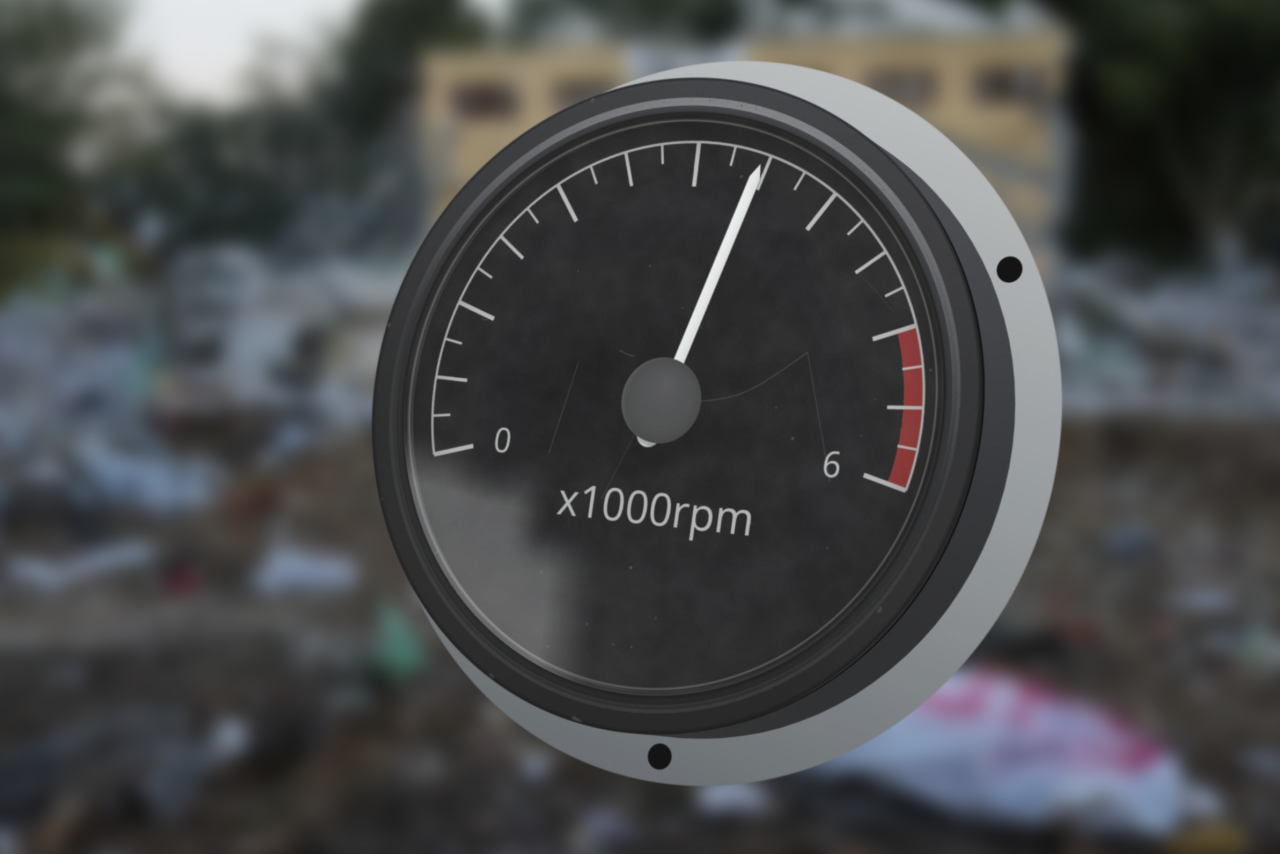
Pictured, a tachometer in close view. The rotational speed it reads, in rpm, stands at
3500 rpm
